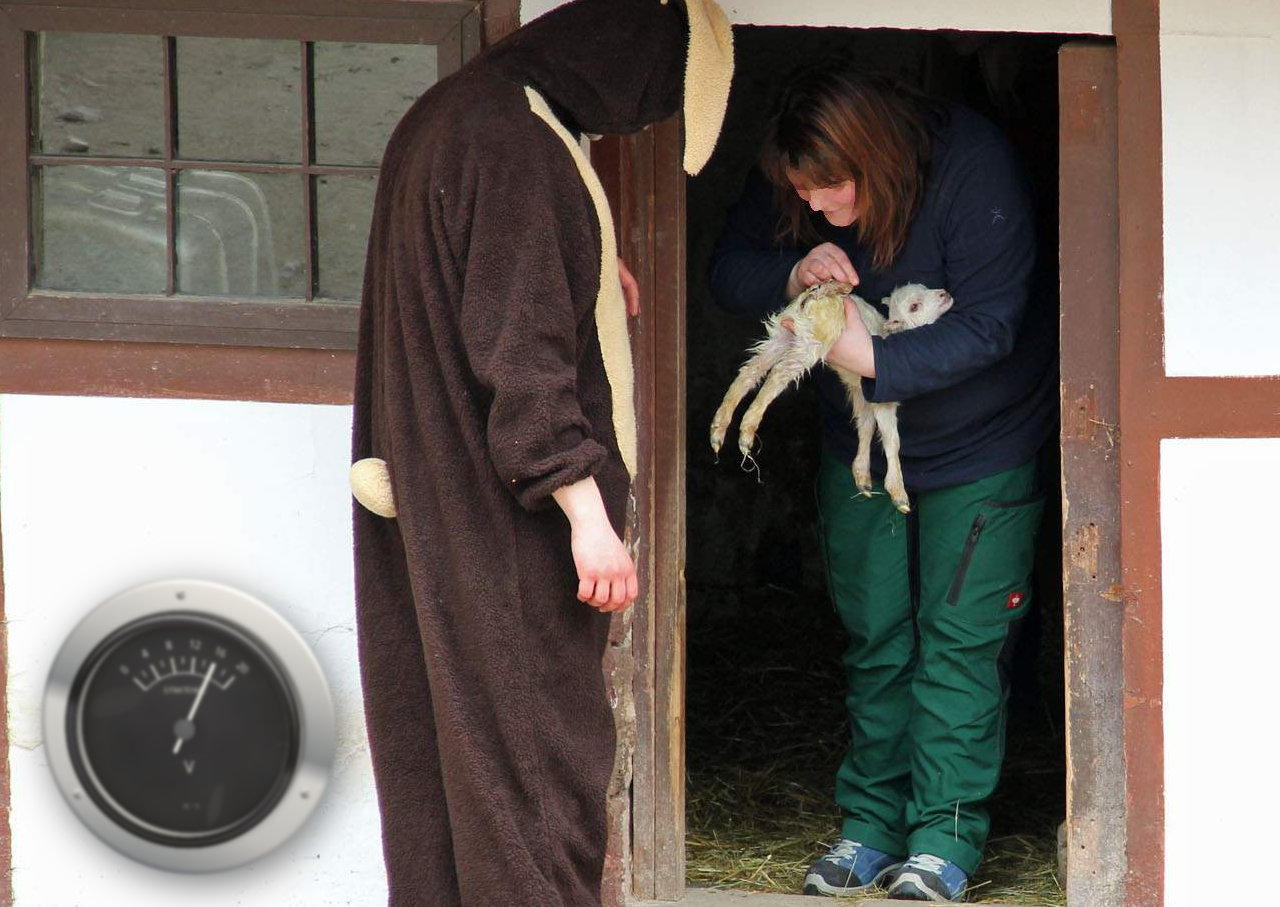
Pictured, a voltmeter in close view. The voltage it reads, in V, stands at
16 V
